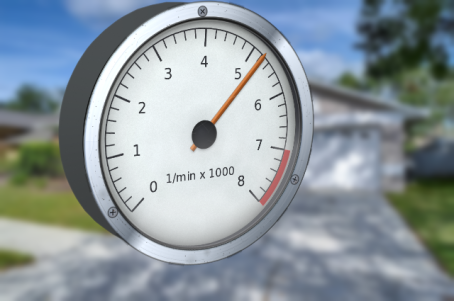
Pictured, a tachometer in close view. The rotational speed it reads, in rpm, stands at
5200 rpm
